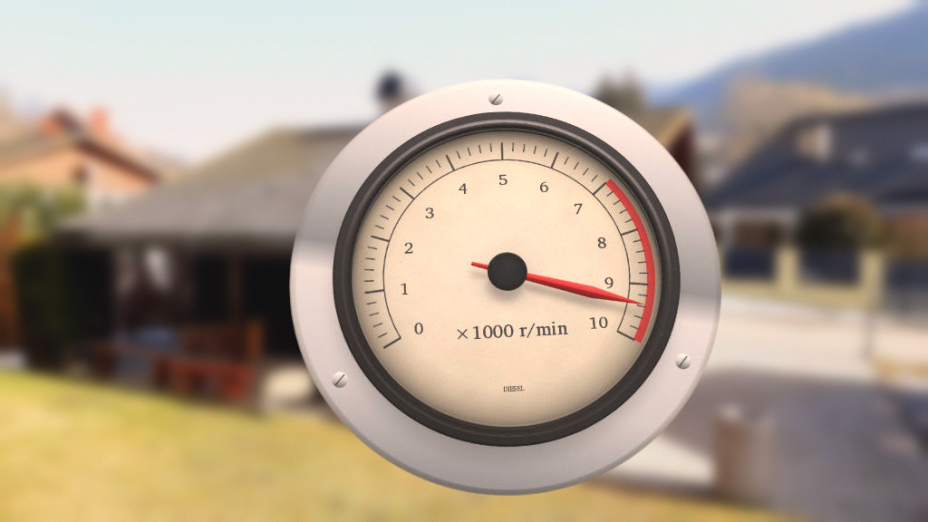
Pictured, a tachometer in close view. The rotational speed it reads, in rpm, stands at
9400 rpm
